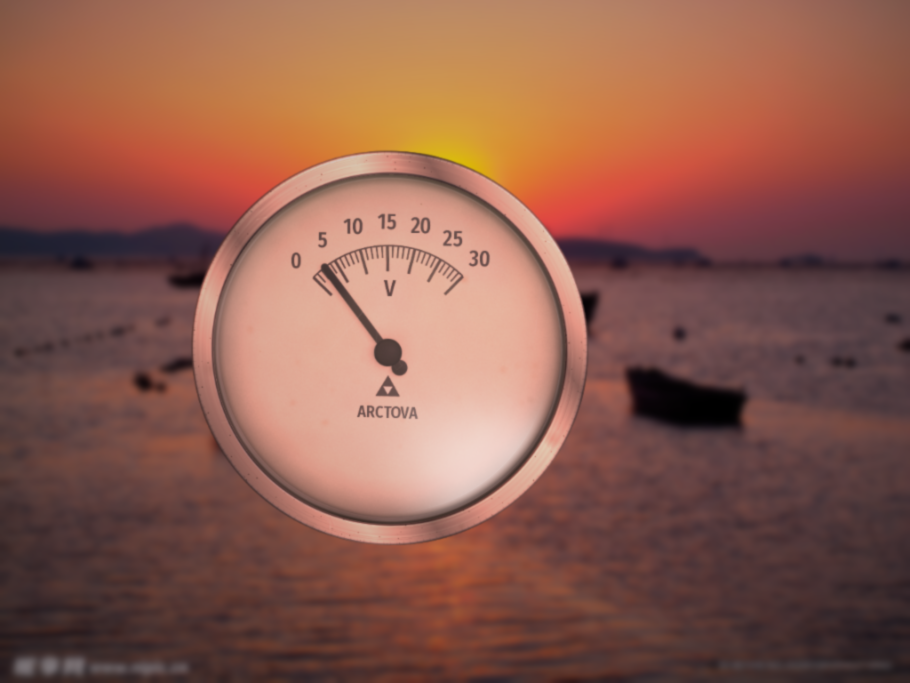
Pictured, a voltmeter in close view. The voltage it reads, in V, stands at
3 V
